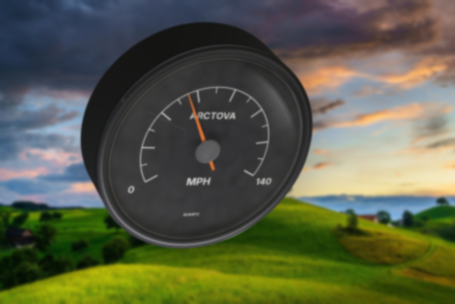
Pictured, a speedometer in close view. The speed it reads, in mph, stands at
55 mph
